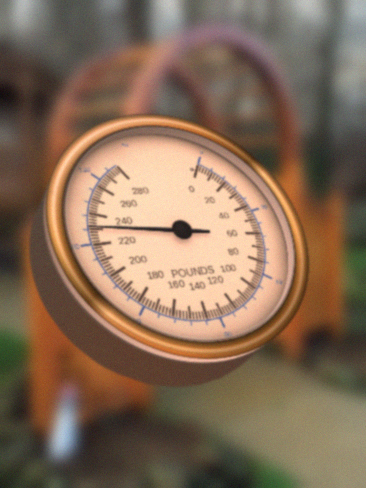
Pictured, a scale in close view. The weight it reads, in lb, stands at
230 lb
